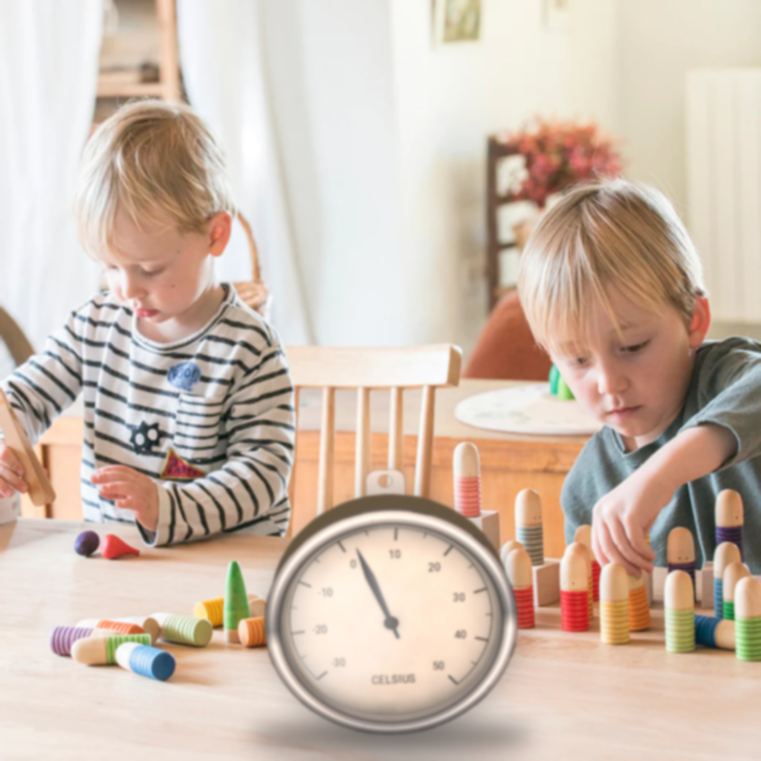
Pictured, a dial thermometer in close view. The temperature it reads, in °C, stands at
2.5 °C
